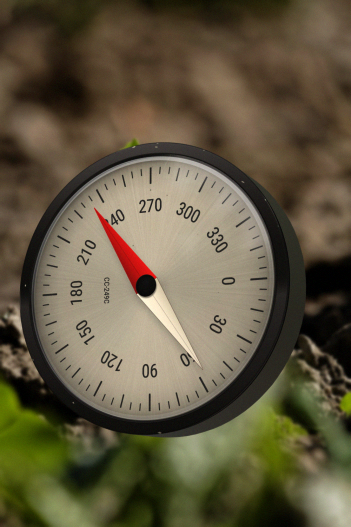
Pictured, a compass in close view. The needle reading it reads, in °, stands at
235 °
